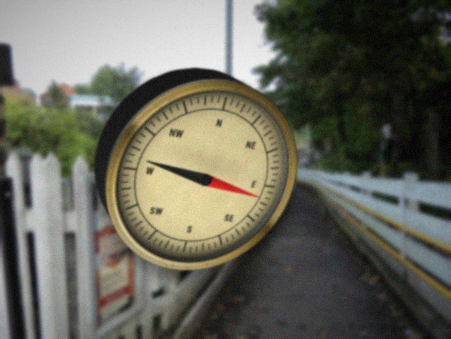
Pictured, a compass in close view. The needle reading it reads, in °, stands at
100 °
